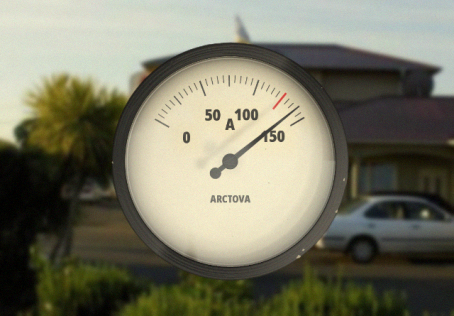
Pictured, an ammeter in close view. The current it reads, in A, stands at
140 A
